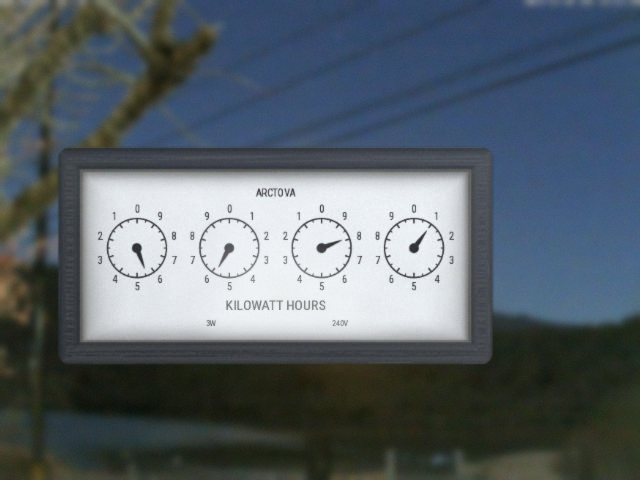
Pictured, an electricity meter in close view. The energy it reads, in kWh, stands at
5581 kWh
